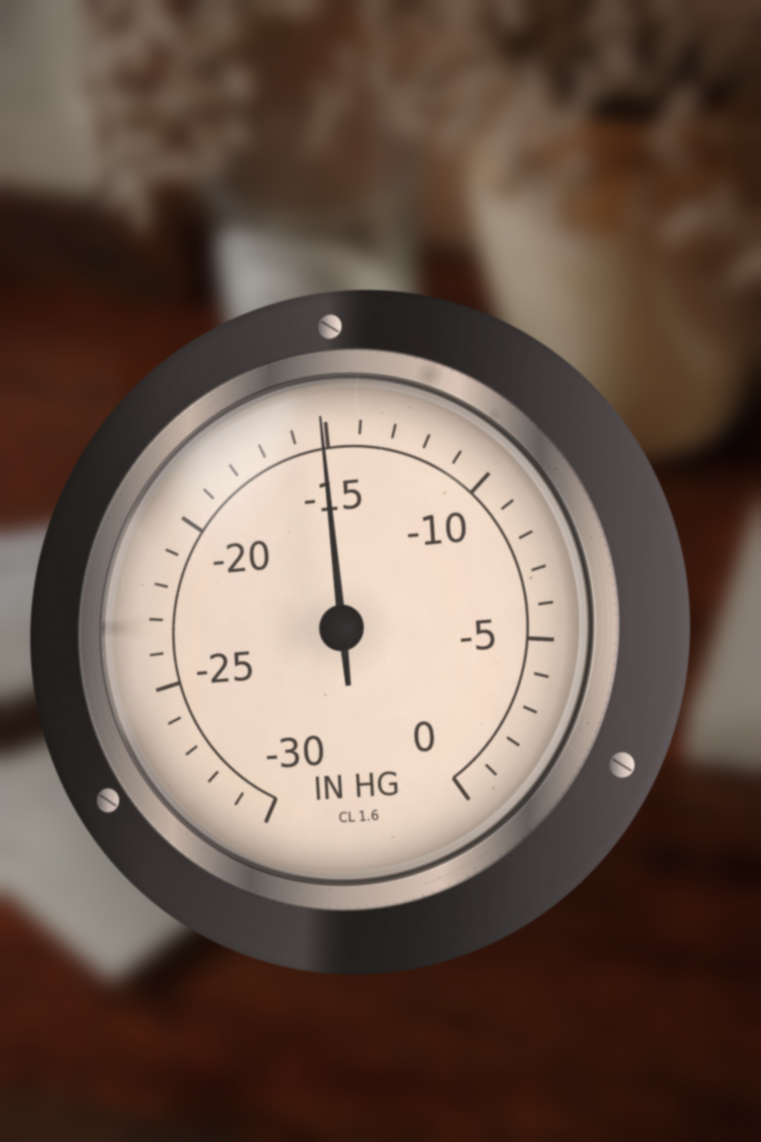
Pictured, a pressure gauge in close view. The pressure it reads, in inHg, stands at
-15 inHg
